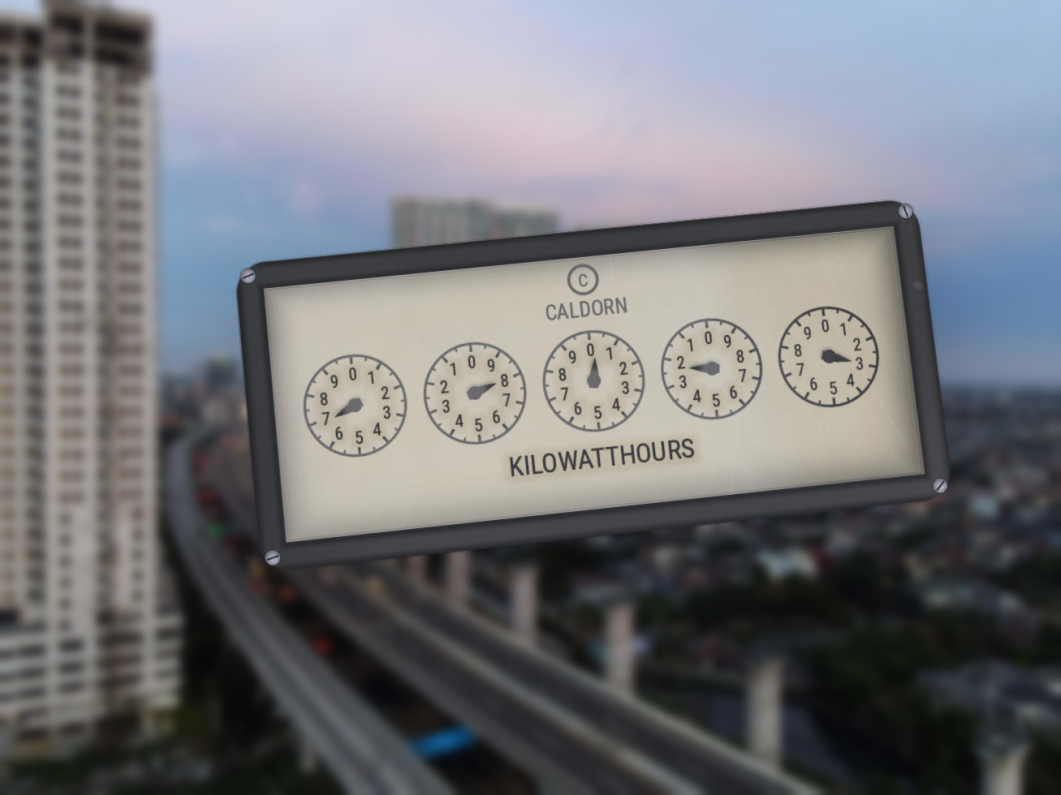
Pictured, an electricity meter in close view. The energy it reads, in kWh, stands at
68023 kWh
